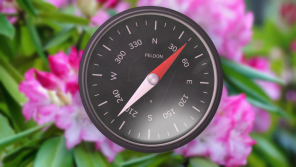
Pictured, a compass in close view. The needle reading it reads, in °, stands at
40 °
